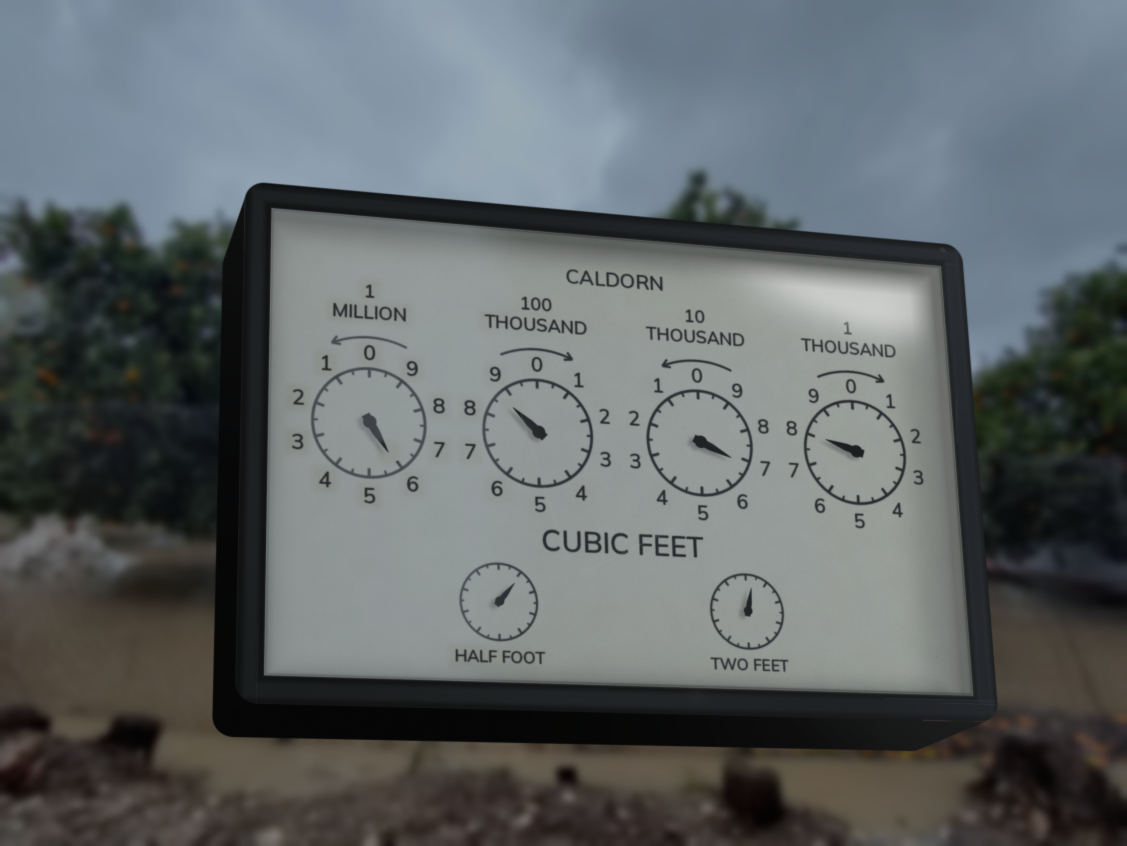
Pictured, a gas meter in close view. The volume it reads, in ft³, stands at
586800 ft³
